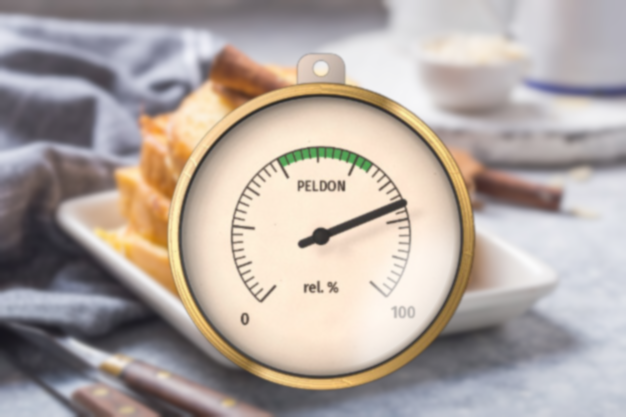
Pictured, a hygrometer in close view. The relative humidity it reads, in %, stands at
76 %
